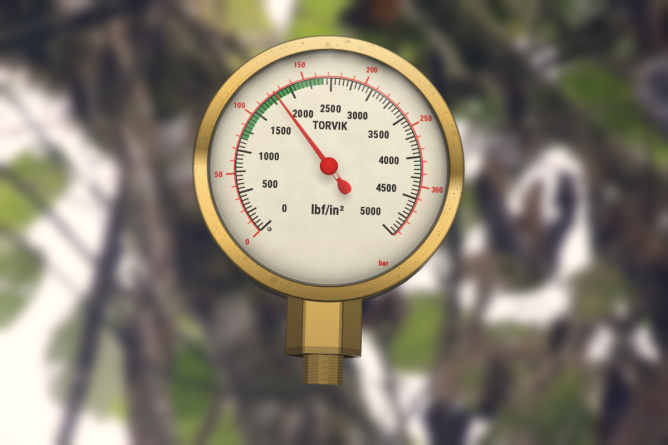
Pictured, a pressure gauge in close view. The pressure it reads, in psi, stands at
1800 psi
